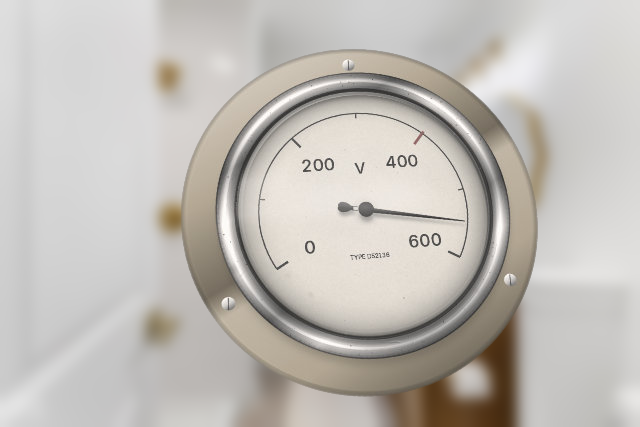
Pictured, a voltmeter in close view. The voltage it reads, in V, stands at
550 V
